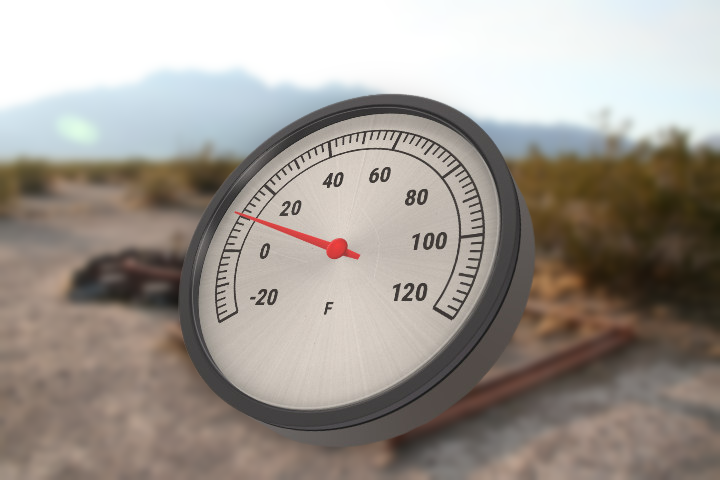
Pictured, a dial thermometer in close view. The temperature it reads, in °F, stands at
10 °F
